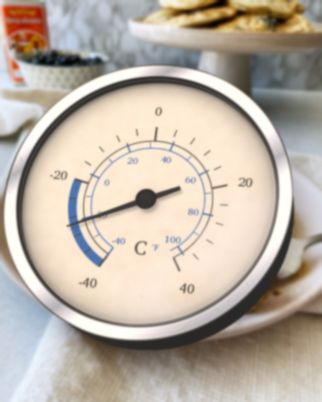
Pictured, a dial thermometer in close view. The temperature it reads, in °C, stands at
-30 °C
